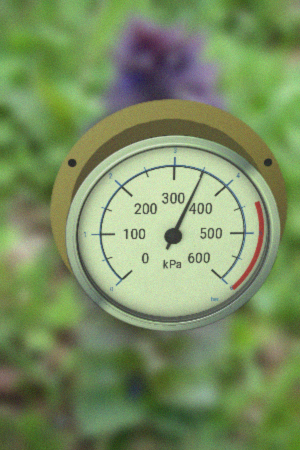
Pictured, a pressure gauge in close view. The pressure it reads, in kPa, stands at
350 kPa
